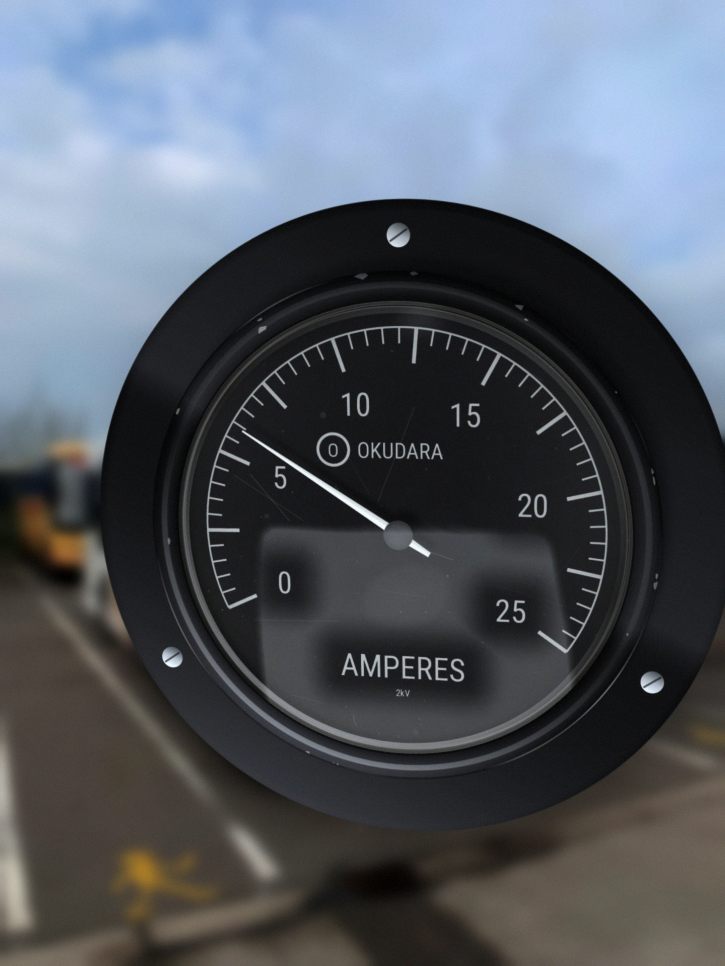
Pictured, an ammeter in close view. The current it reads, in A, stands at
6 A
